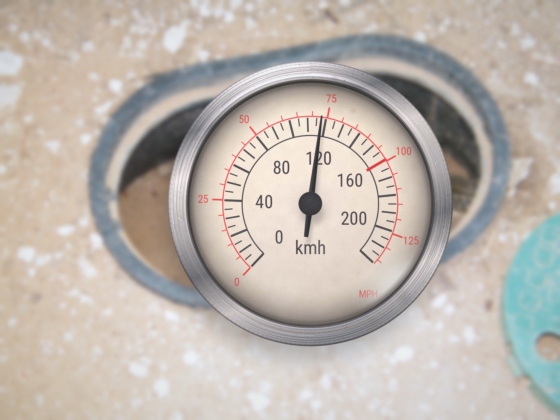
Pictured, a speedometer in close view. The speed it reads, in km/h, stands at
117.5 km/h
